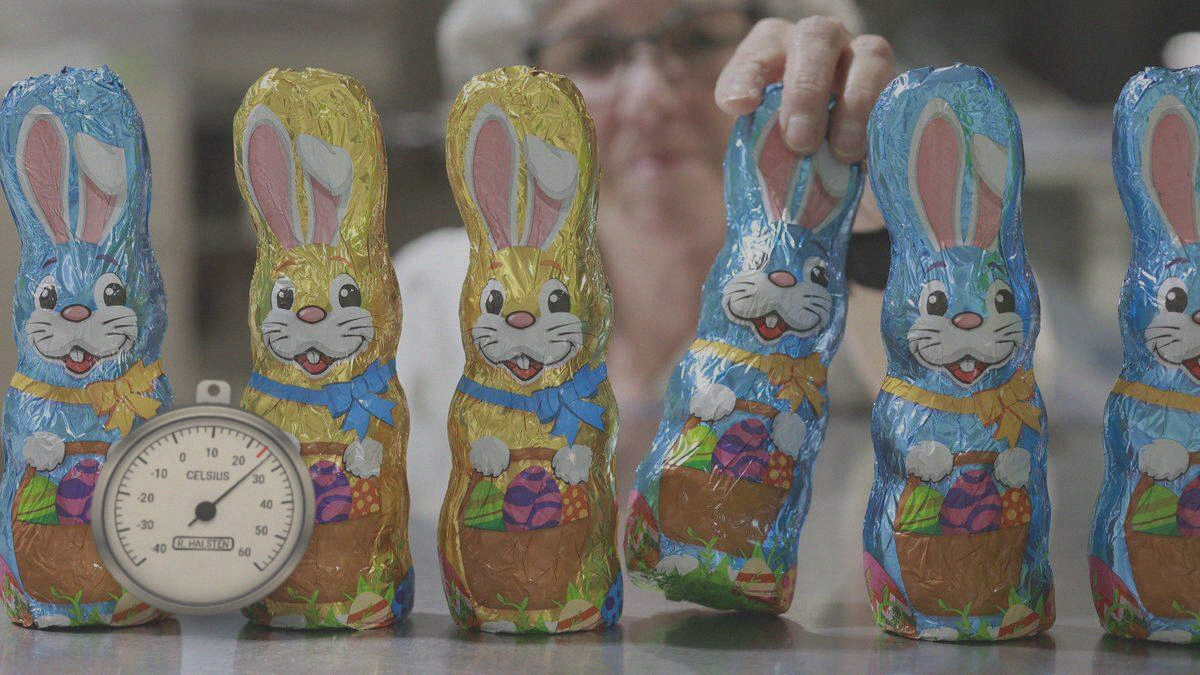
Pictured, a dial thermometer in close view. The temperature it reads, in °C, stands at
26 °C
